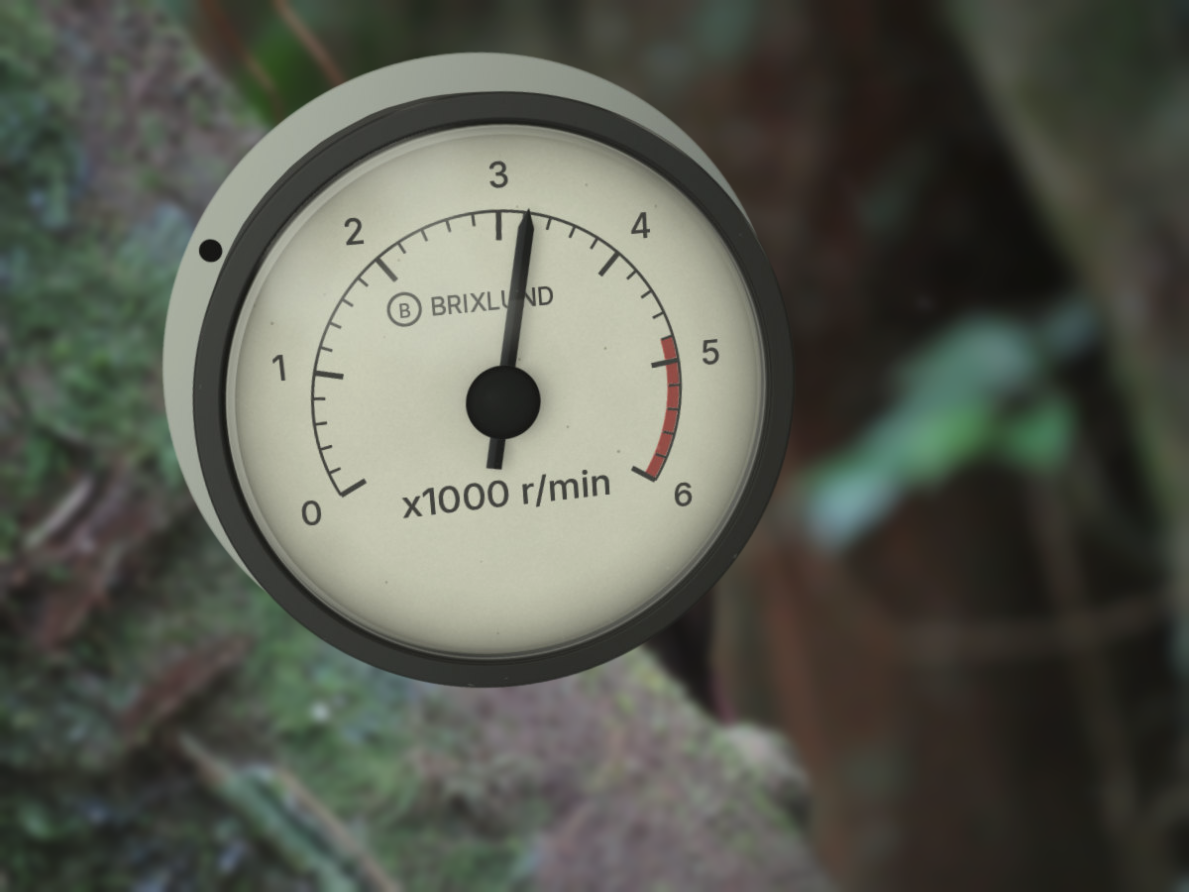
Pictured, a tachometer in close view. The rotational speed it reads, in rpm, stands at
3200 rpm
